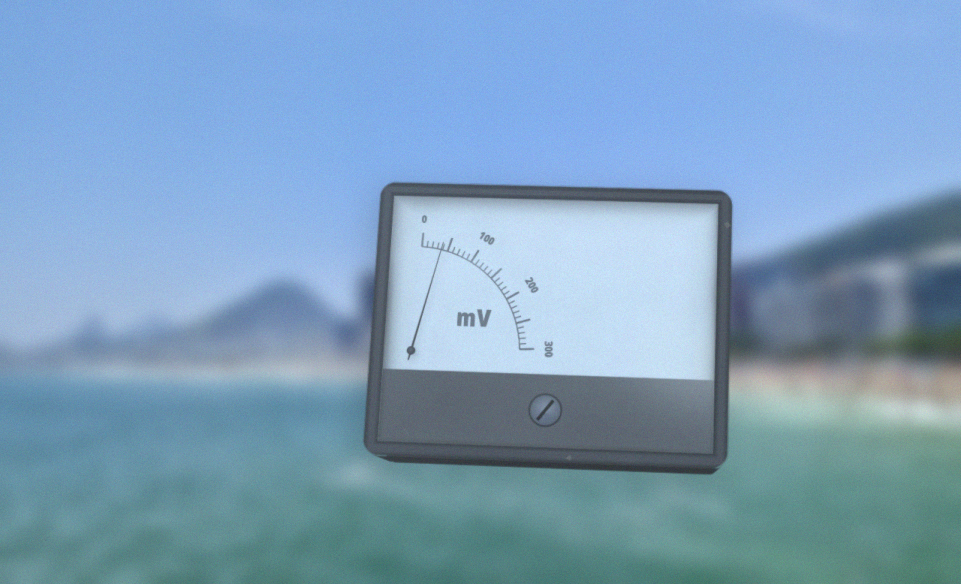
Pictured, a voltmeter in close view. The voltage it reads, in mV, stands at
40 mV
